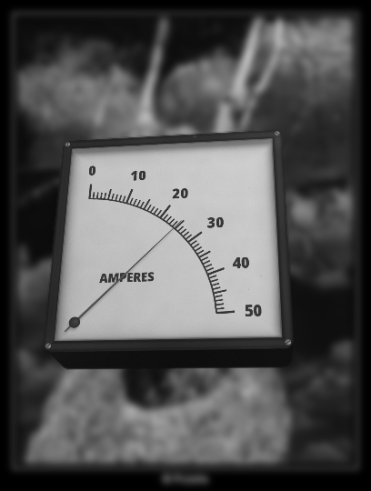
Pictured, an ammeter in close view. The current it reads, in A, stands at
25 A
